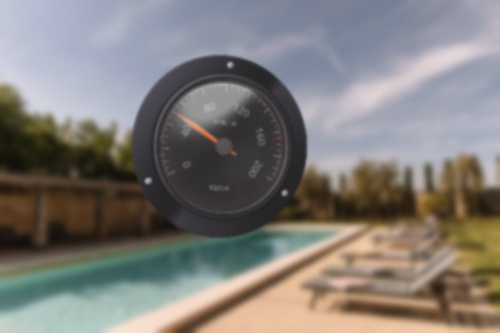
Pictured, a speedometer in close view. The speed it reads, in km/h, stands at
50 km/h
